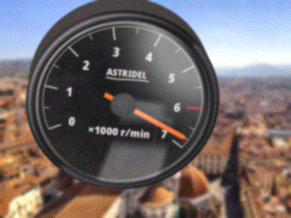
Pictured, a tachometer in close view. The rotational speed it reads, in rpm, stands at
6750 rpm
